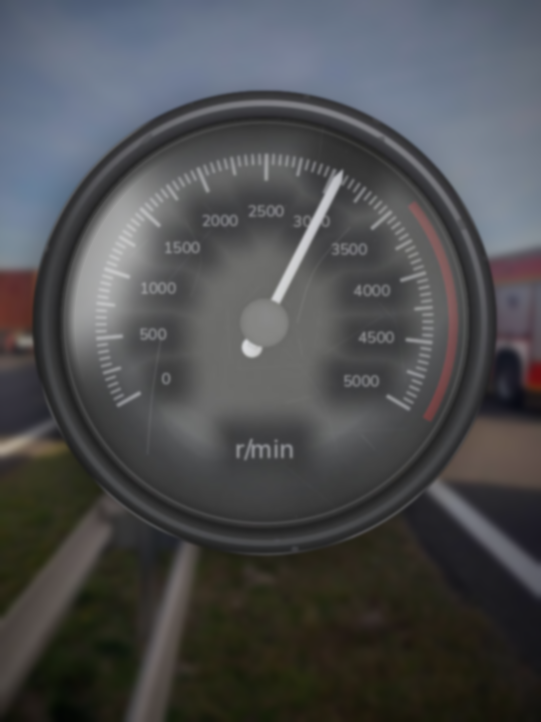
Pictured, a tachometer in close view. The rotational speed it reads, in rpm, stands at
3050 rpm
